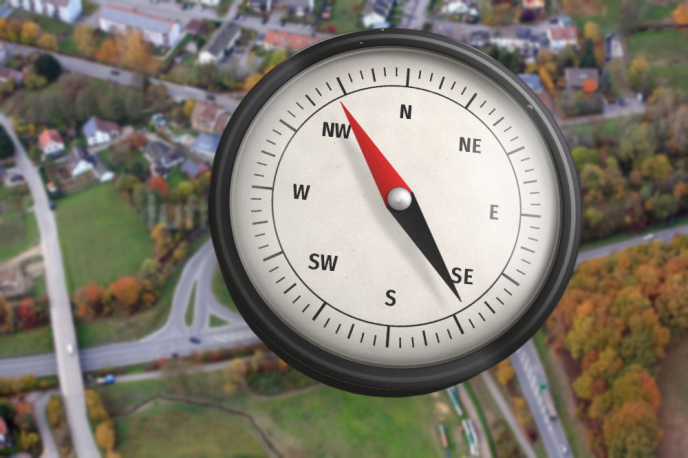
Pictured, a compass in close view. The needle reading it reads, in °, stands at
325 °
